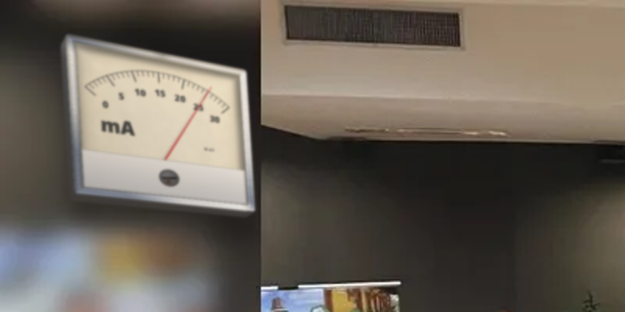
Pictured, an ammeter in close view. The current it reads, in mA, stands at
25 mA
